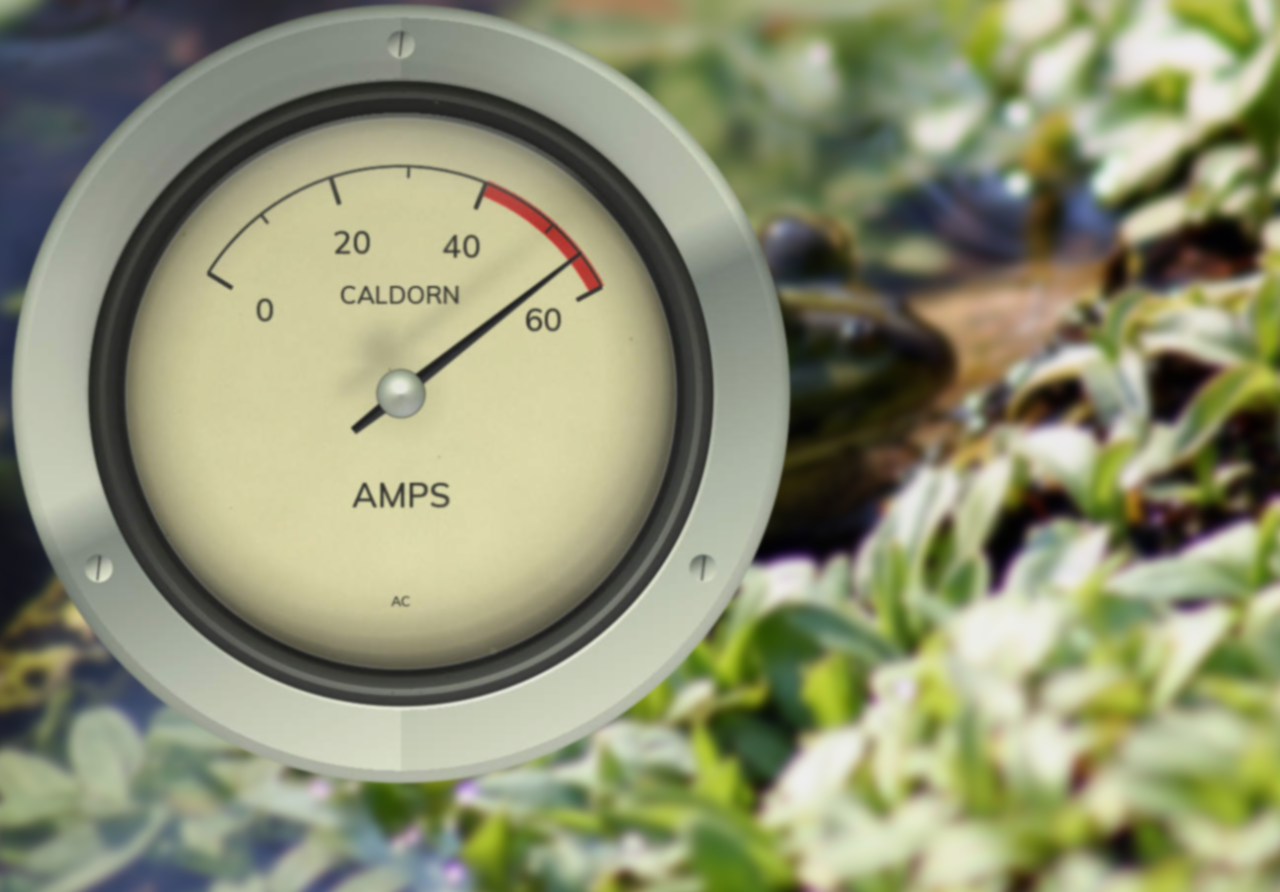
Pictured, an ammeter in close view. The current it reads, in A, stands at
55 A
